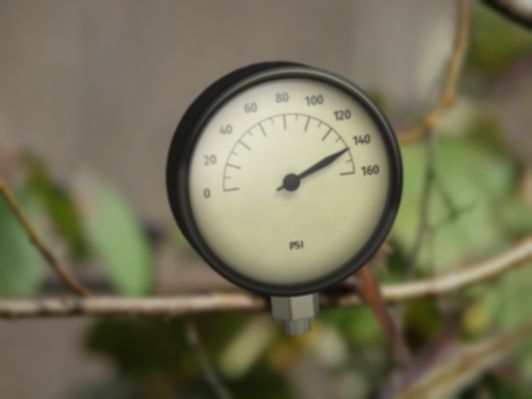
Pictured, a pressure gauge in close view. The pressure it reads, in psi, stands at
140 psi
